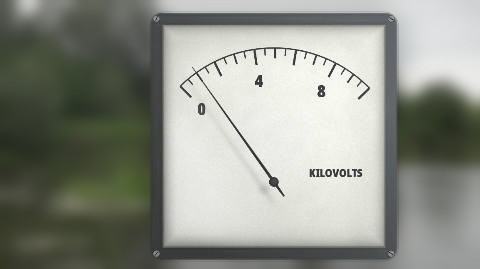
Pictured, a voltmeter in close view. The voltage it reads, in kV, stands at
1 kV
